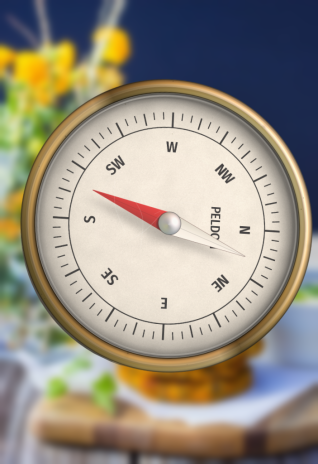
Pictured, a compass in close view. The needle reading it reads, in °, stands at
200 °
